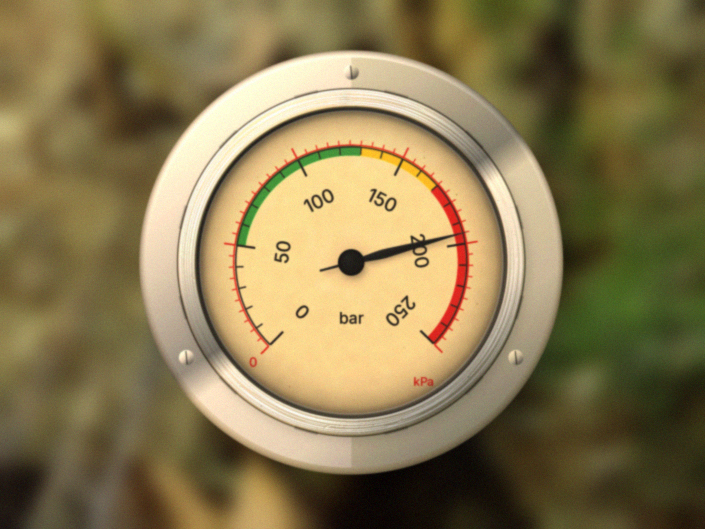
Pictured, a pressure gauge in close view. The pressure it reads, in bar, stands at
195 bar
